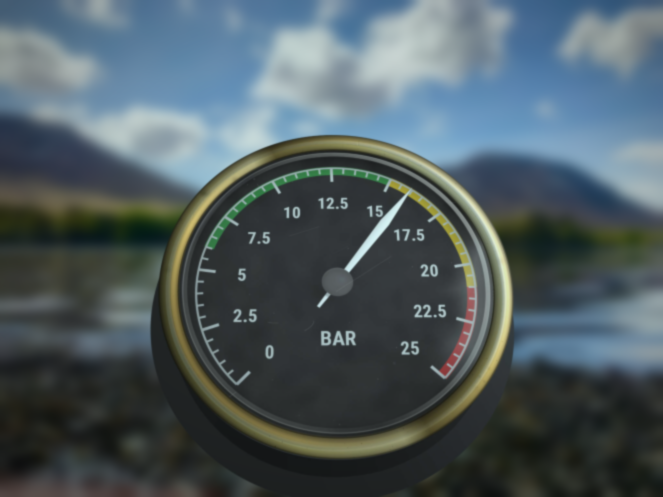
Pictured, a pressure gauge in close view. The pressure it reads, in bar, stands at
16 bar
